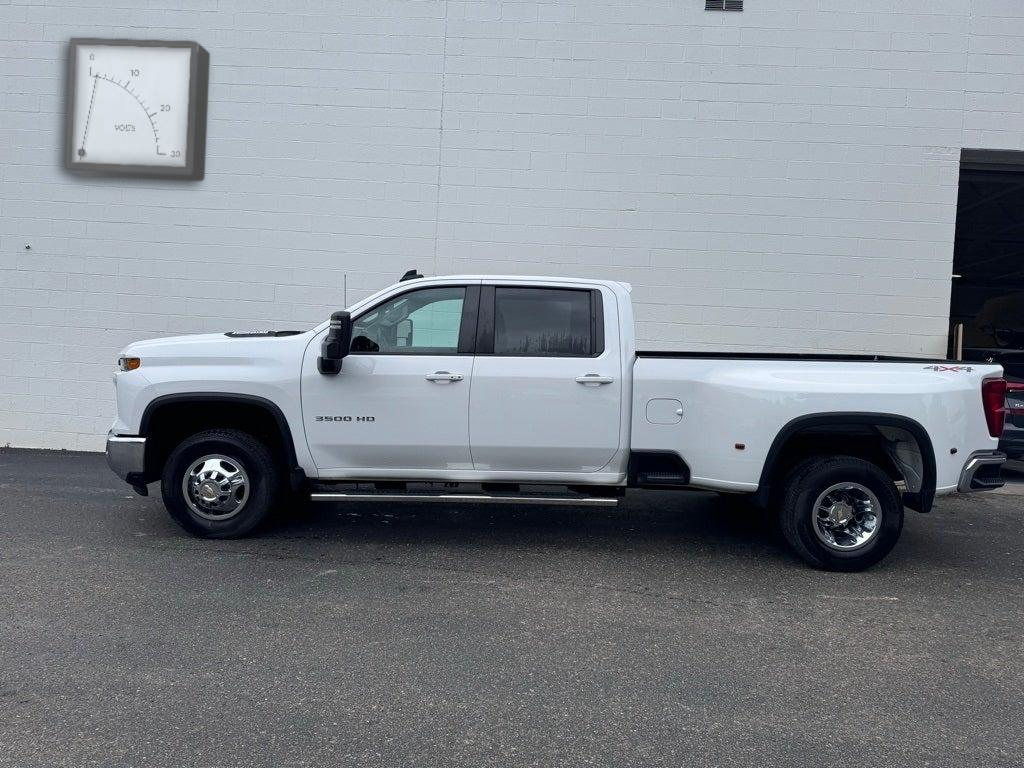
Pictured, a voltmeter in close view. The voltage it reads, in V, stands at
2 V
